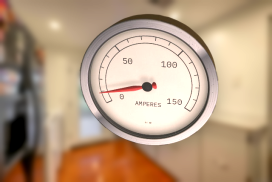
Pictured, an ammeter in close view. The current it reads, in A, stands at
10 A
